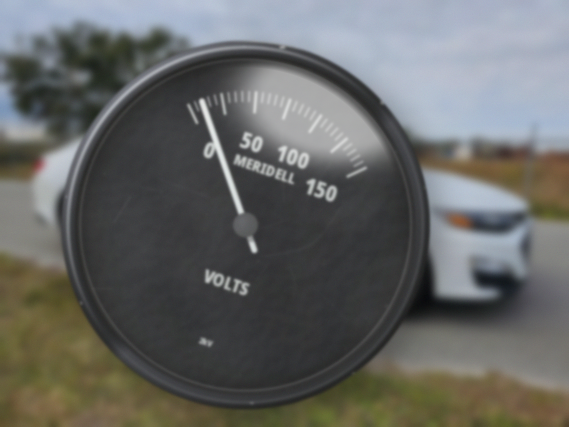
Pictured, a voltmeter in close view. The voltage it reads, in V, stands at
10 V
